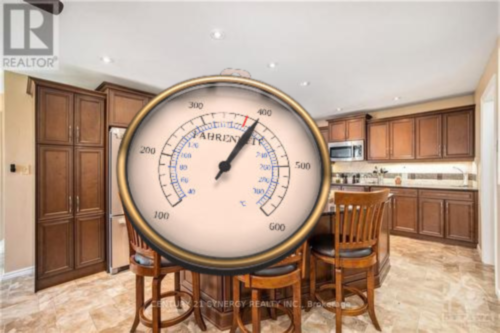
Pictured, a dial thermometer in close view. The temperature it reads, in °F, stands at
400 °F
